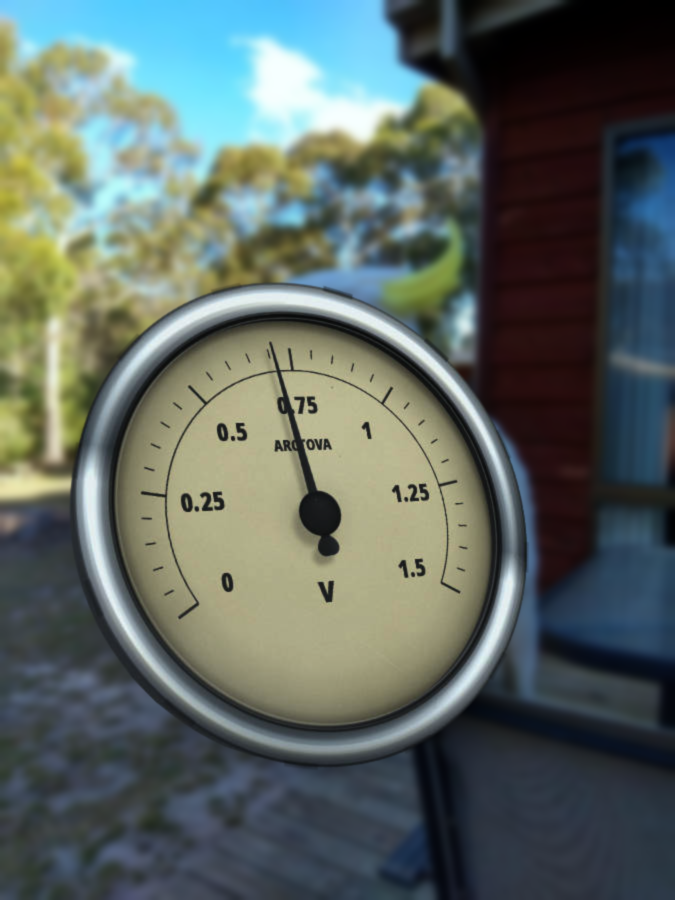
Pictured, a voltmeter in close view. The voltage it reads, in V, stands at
0.7 V
